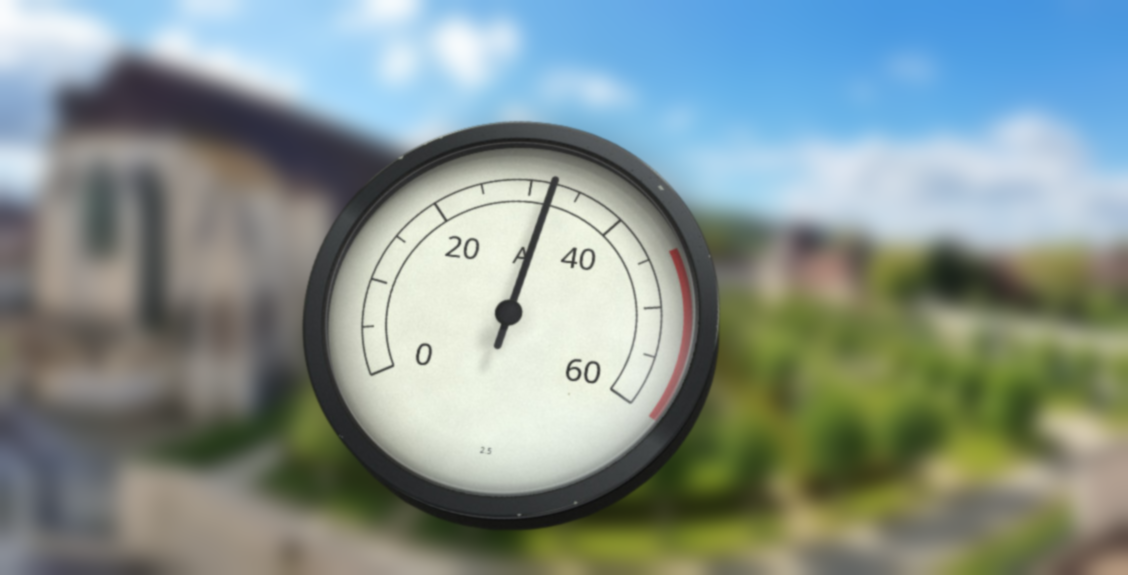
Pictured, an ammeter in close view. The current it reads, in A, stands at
32.5 A
